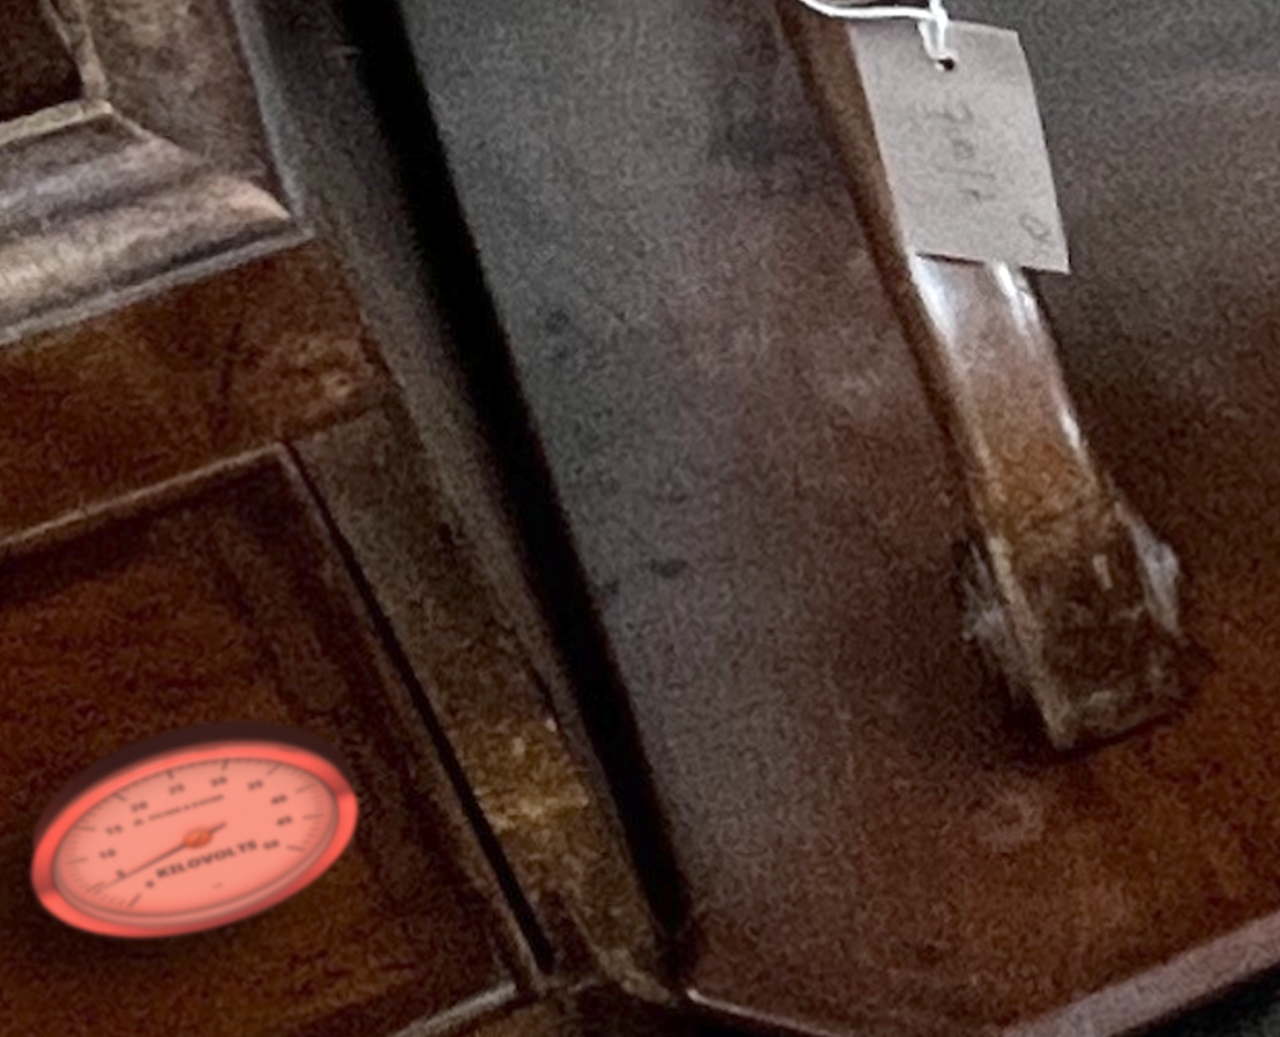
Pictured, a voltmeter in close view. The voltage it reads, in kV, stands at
5 kV
